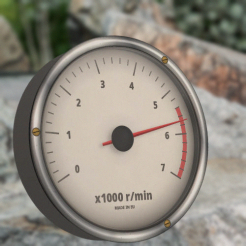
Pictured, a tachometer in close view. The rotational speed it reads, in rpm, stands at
5700 rpm
